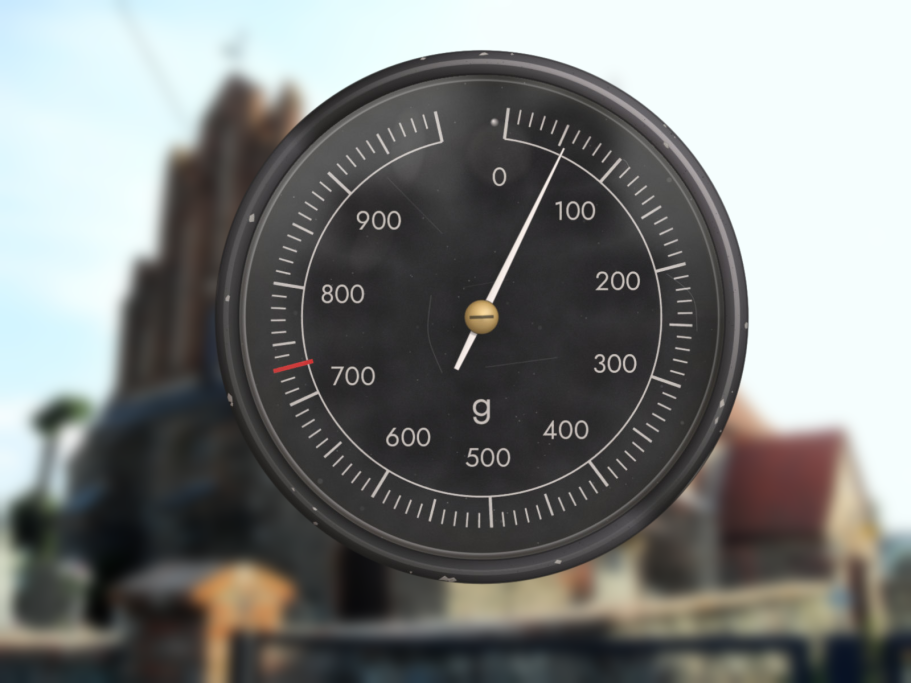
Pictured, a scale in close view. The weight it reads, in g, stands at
55 g
